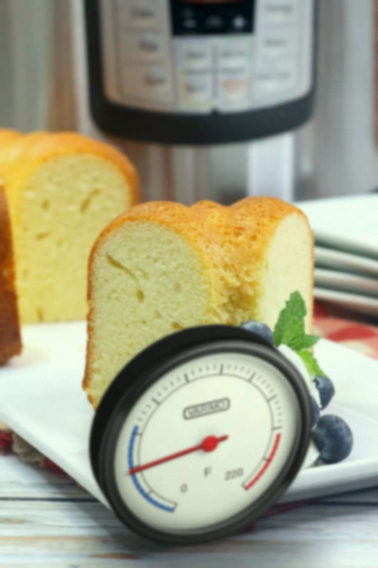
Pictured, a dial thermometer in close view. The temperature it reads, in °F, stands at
40 °F
